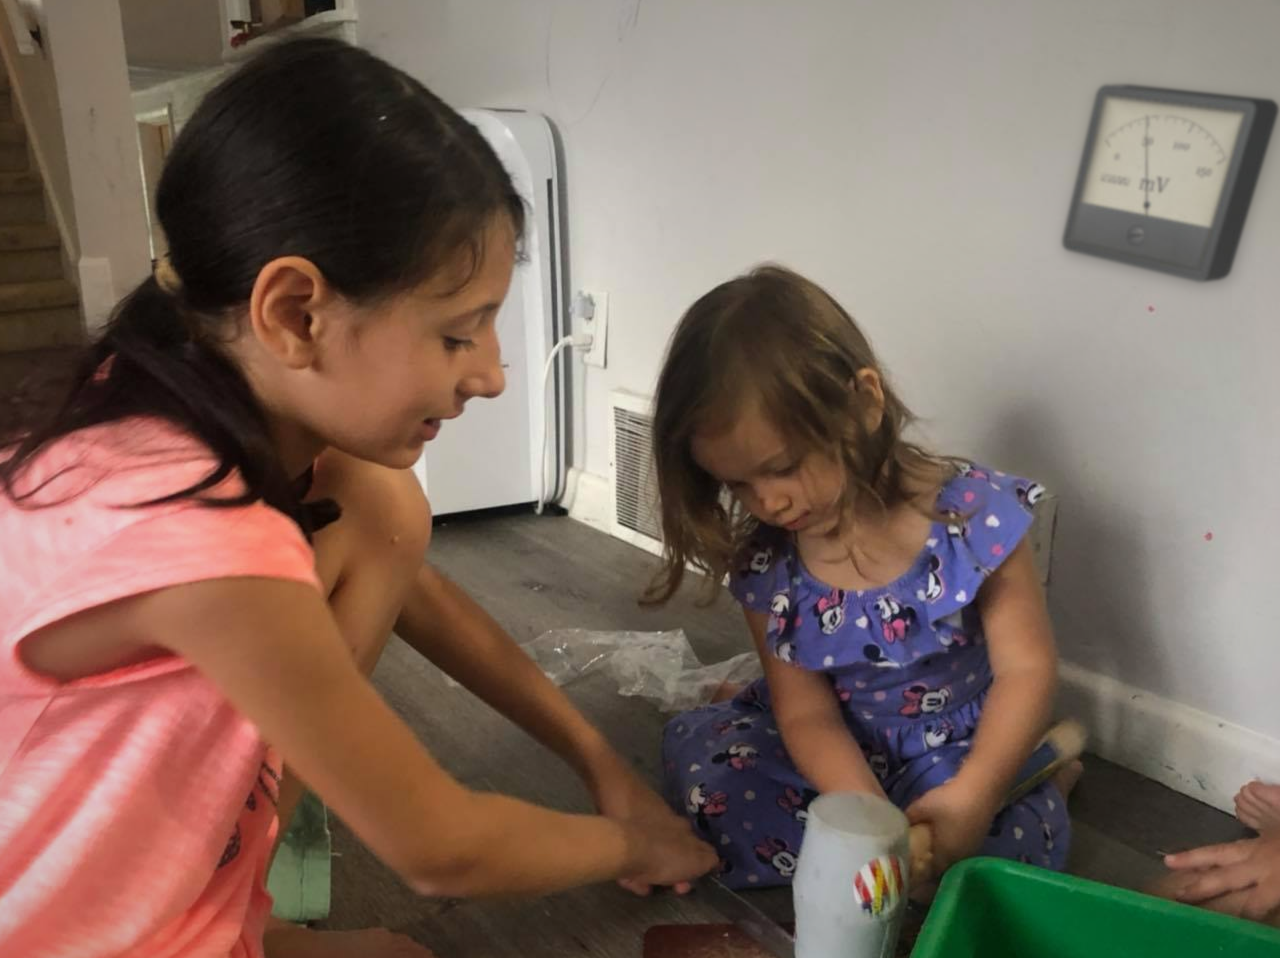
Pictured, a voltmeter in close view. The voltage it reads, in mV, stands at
50 mV
